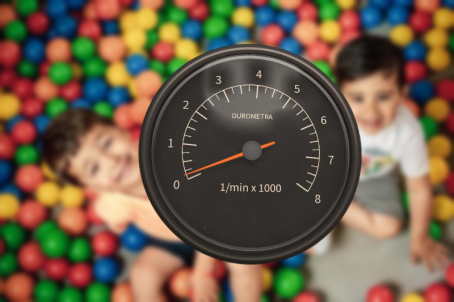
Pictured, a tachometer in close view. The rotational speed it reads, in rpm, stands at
125 rpm
